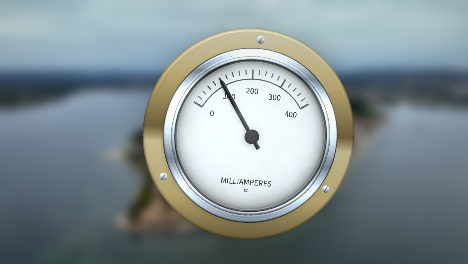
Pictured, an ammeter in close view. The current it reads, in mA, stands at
100 mA
